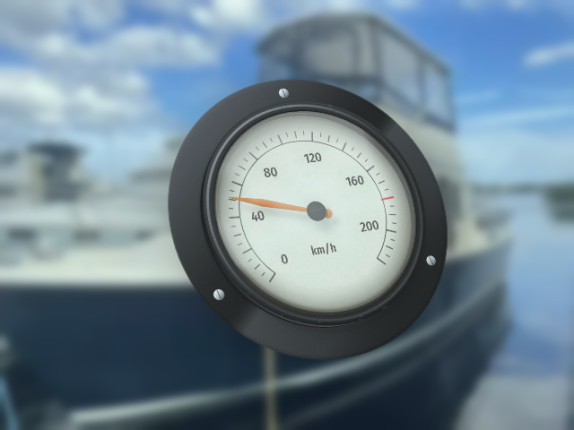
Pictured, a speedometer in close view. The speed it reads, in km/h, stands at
50 km/h
